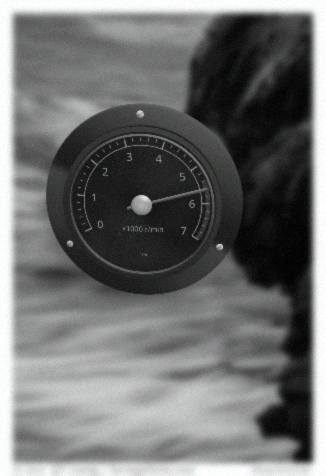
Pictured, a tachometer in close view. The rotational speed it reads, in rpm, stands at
5600 rpm
